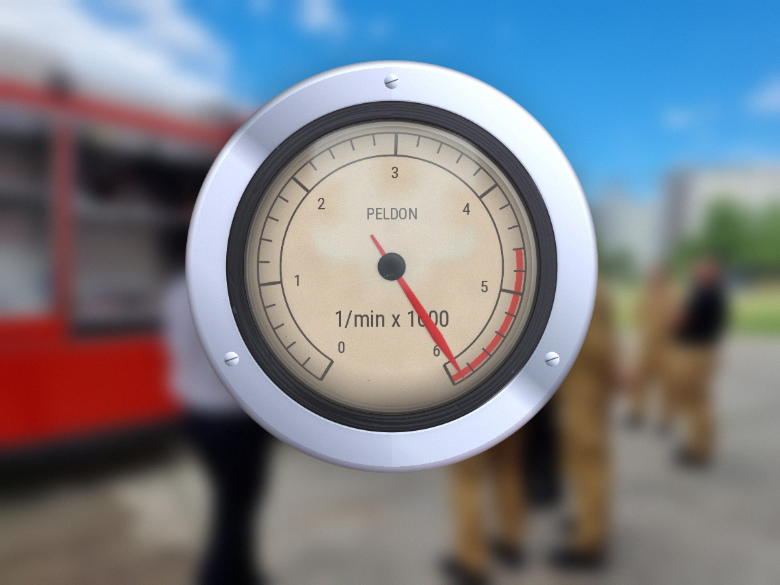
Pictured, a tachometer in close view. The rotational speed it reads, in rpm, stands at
5900 rpm
